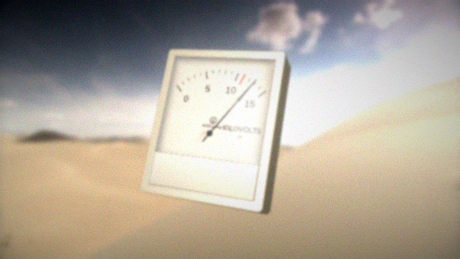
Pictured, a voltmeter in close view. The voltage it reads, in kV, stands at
13 kV
